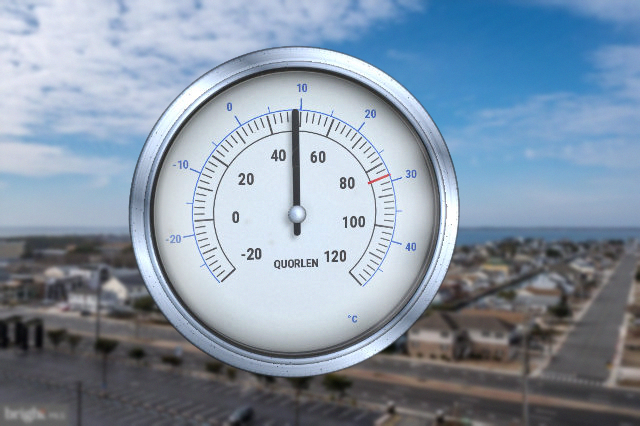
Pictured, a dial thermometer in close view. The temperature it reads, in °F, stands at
48 °F
